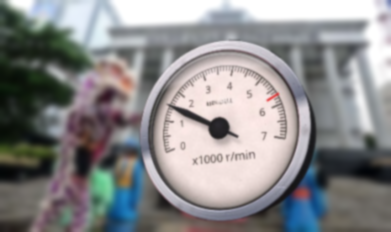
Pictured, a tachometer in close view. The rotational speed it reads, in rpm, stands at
1500 rpm
